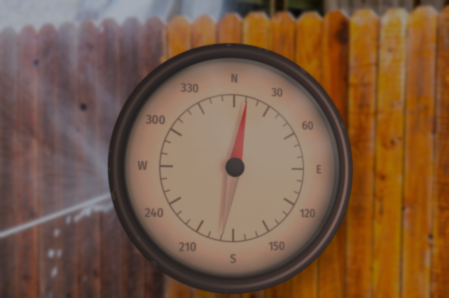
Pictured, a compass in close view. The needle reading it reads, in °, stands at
10 °
